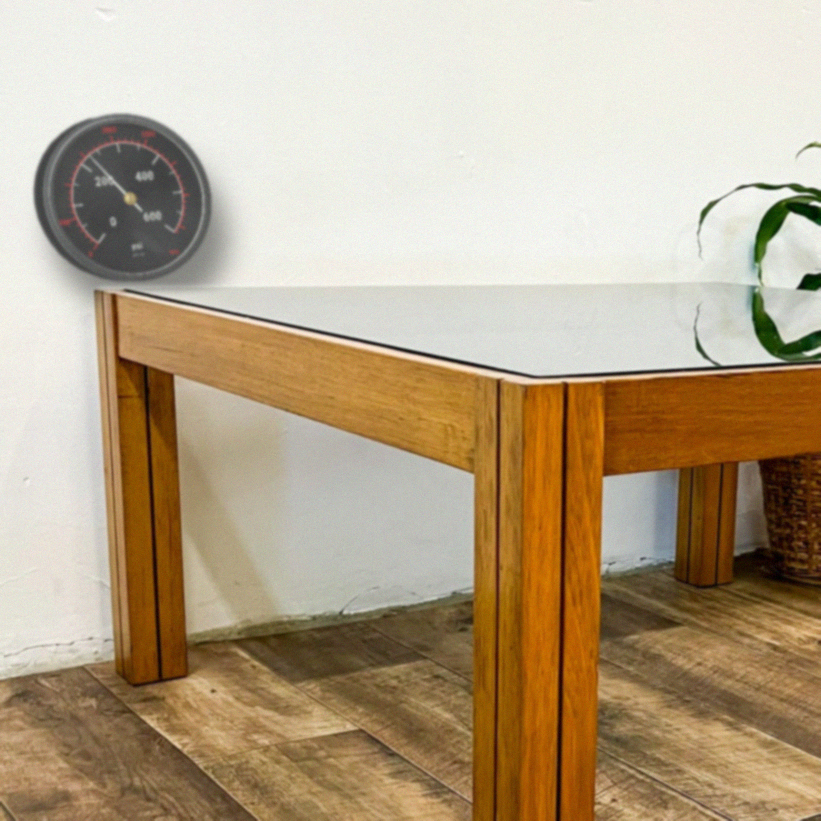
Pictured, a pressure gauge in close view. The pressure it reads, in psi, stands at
225 psi
